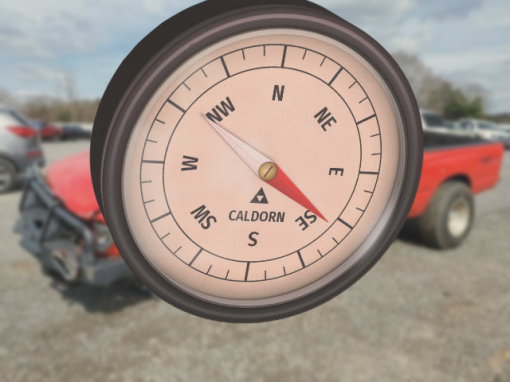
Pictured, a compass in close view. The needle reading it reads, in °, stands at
125 °
